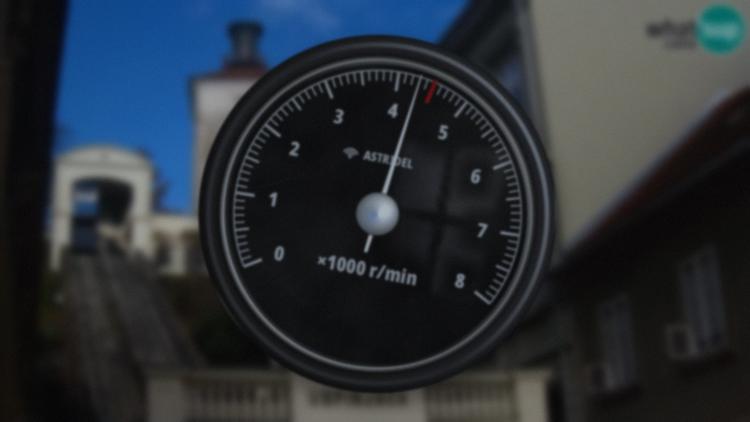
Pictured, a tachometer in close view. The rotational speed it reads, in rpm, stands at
4300 rpm
